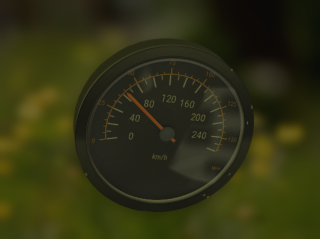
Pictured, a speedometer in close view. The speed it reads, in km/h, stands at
65 km/h
